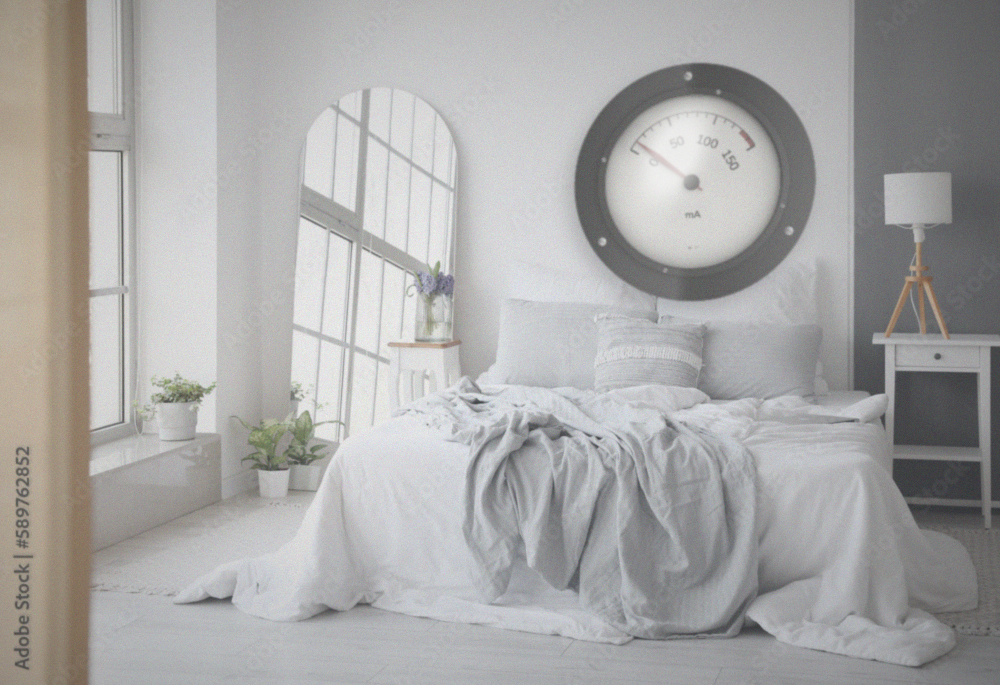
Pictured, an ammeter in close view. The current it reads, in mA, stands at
10 mA
